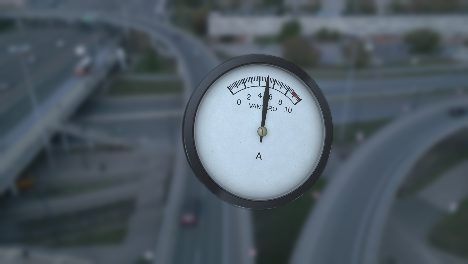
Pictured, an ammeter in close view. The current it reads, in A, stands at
5 A
